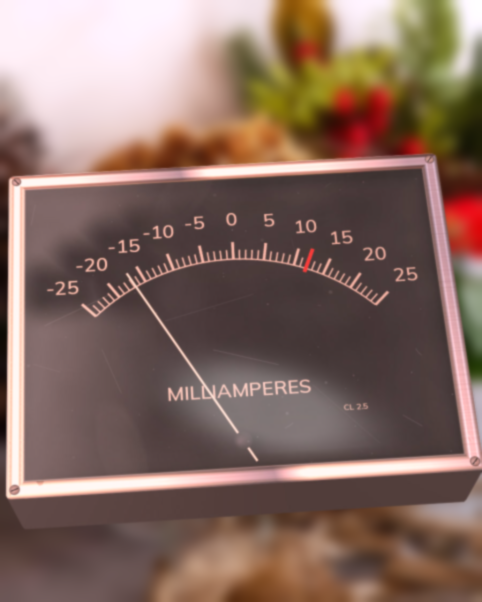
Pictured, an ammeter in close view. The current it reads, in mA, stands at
-17 mA
